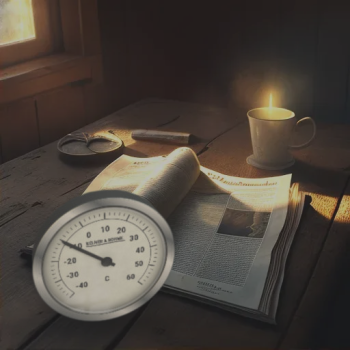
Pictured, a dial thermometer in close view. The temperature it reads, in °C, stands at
-10 °C
